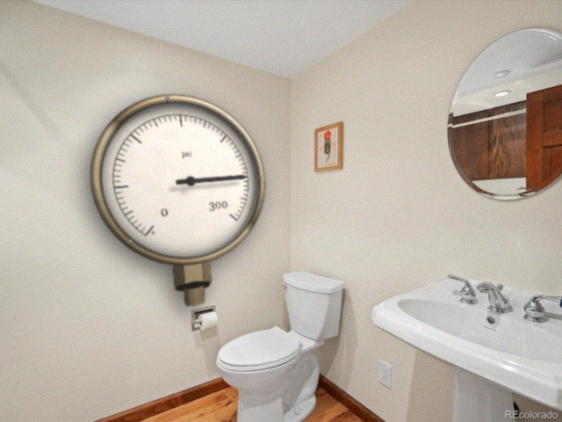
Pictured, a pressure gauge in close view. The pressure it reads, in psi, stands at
250 psi
